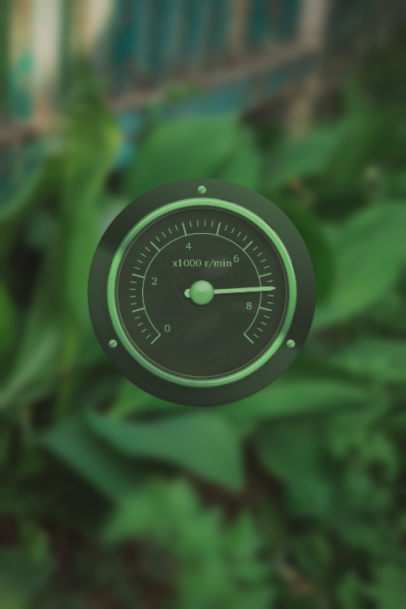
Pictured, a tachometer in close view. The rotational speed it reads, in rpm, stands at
7400 rpm
